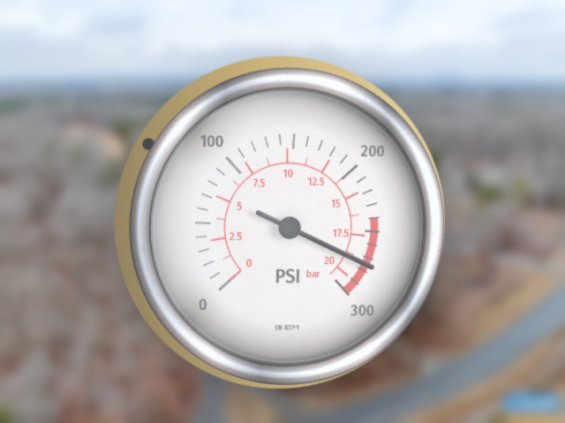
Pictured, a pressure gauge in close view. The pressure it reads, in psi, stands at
275 psi
